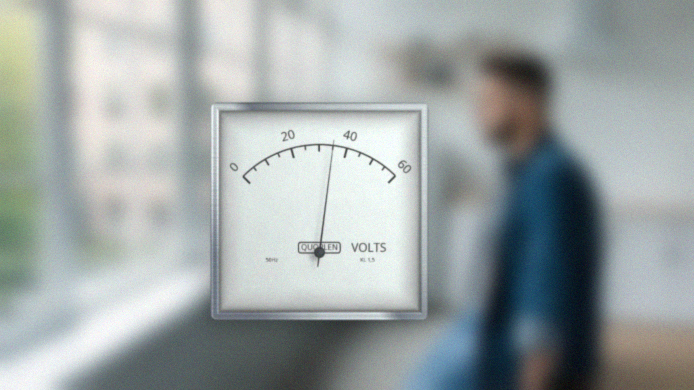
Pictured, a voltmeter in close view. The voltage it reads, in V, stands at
35 V
